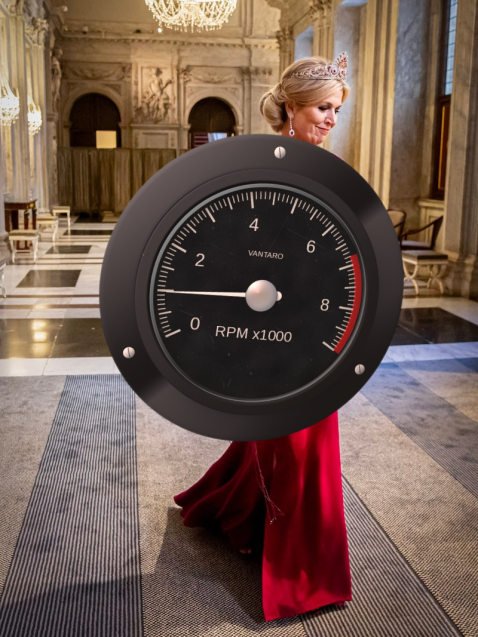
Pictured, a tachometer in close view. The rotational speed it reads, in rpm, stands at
1000 rpm
